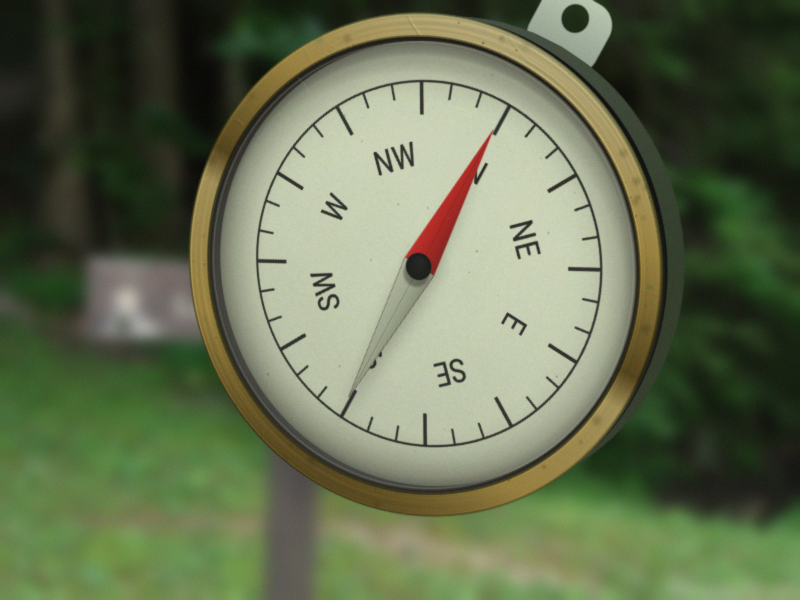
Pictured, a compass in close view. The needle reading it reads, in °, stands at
0 °
